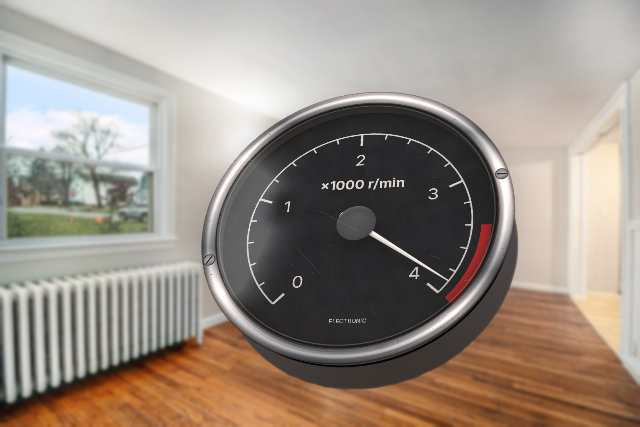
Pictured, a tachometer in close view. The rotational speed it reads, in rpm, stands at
3900 rpm
